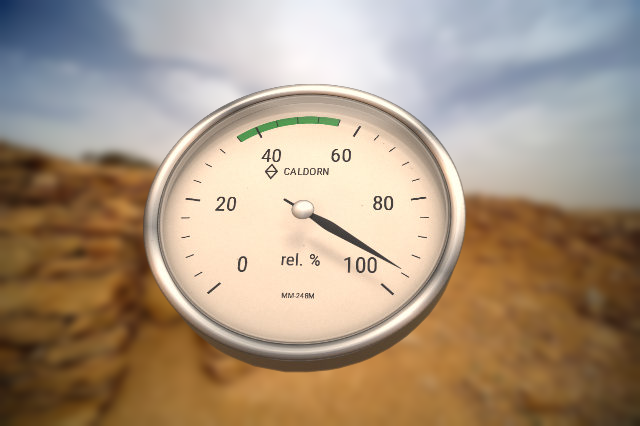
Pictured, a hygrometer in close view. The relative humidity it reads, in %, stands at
96 %
